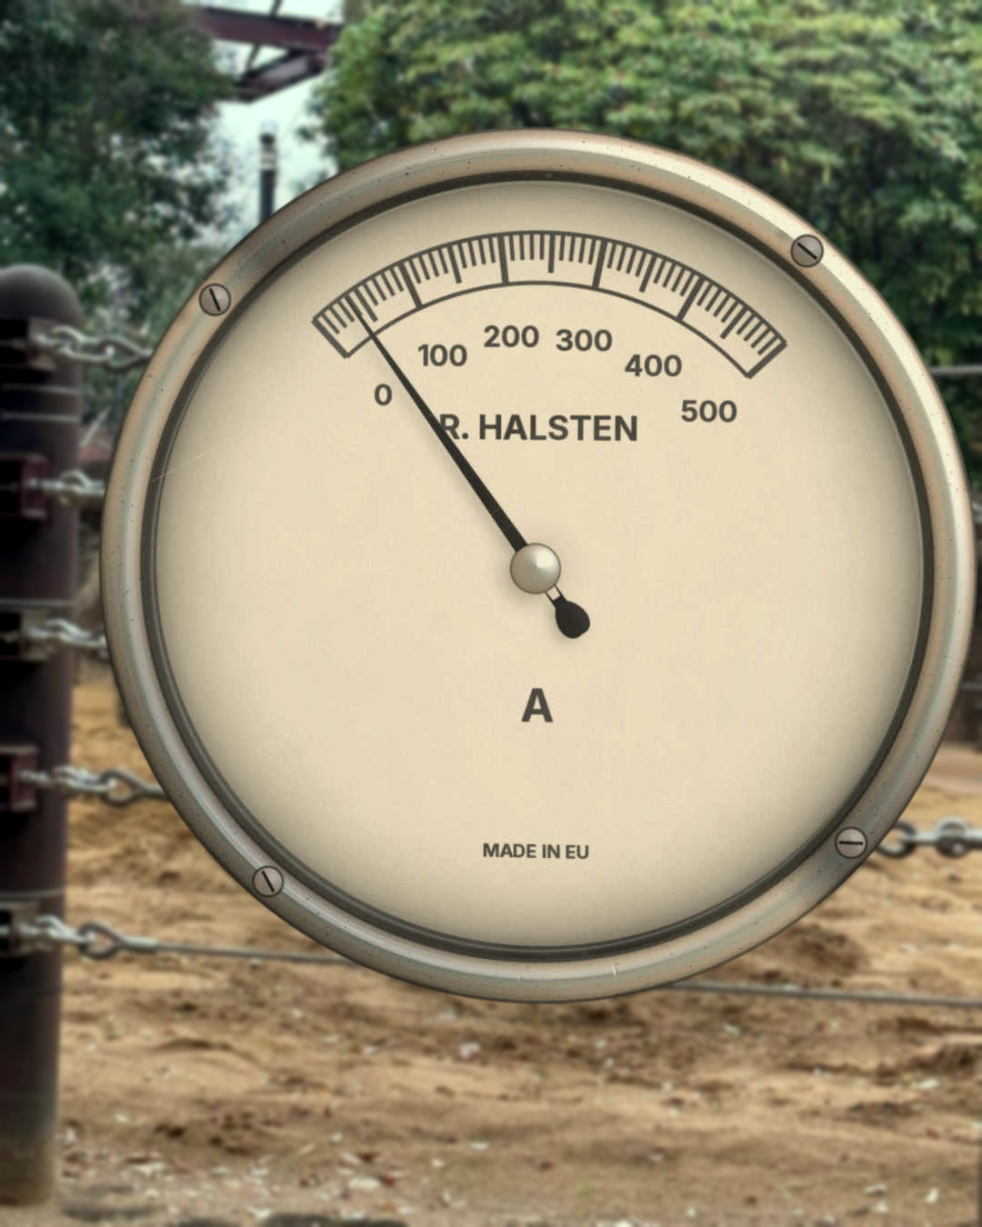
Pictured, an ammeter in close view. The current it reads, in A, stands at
40 A
